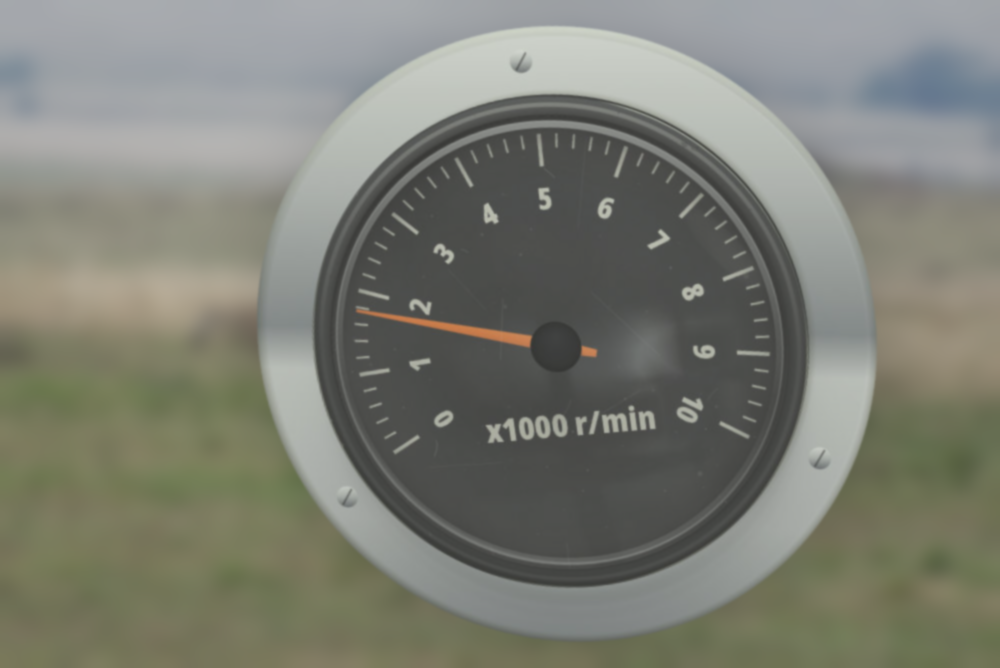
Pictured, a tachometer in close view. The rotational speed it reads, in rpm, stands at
1800 rpm
